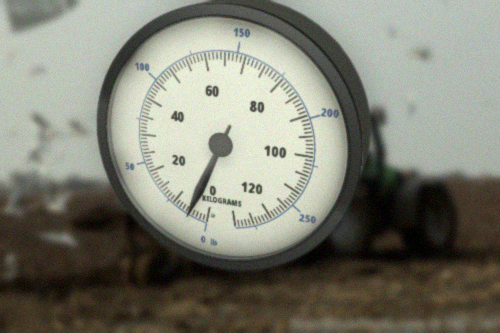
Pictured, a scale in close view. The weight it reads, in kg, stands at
5 kg
